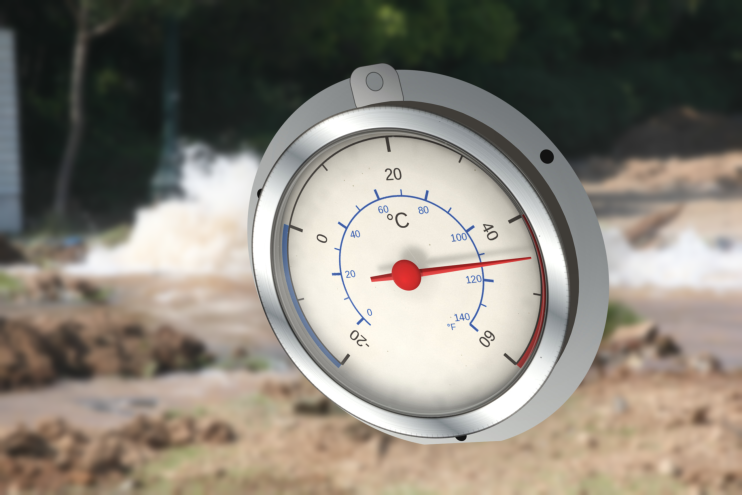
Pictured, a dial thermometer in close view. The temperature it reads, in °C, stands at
45 °C
